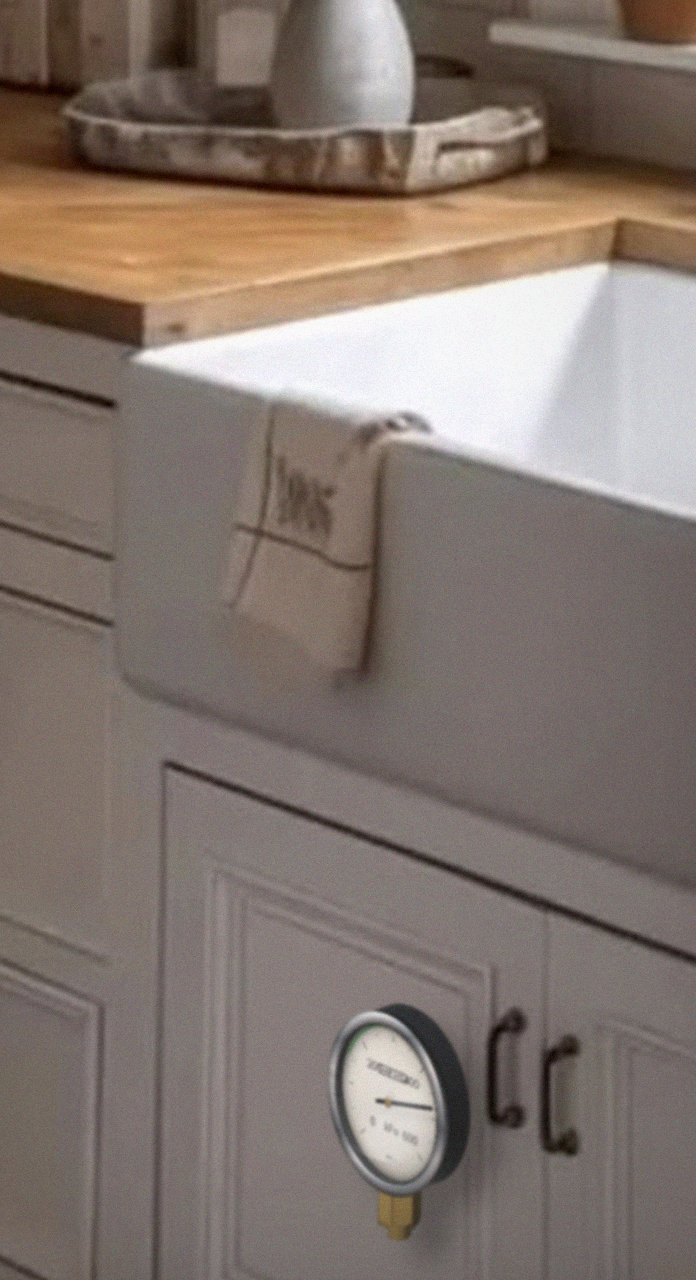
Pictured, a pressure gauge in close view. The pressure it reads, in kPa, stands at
475 kPa
